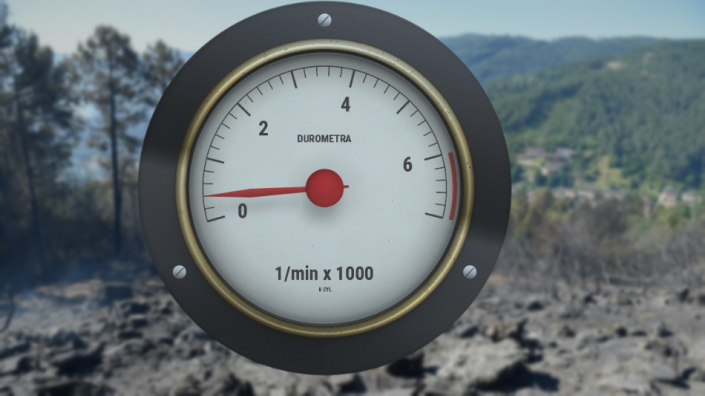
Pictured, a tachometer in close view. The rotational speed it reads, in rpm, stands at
400 rpm
